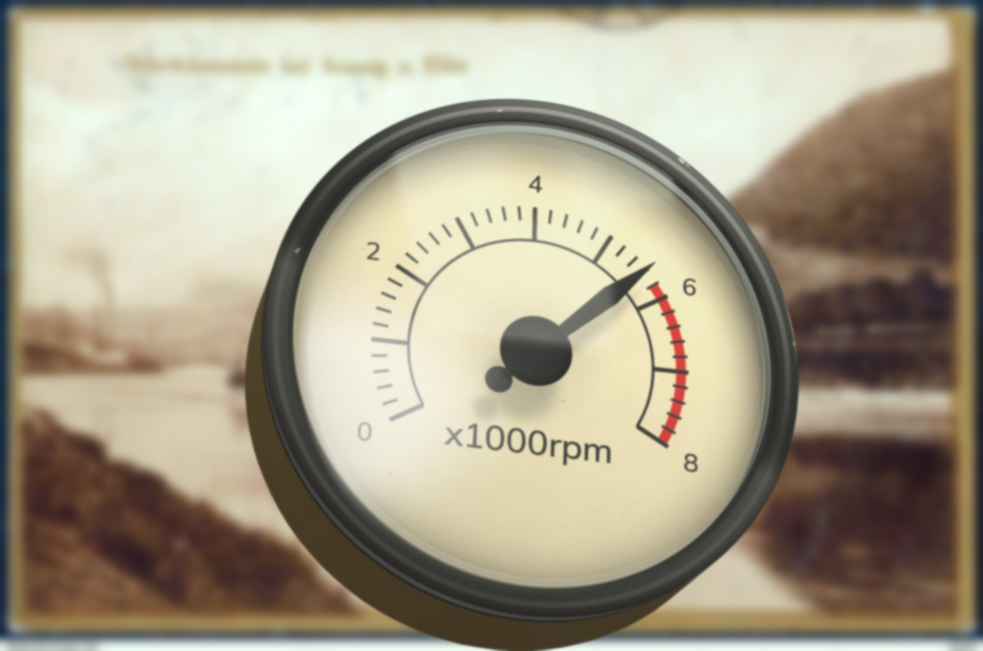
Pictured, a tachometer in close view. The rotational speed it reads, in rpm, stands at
5600 rpm
